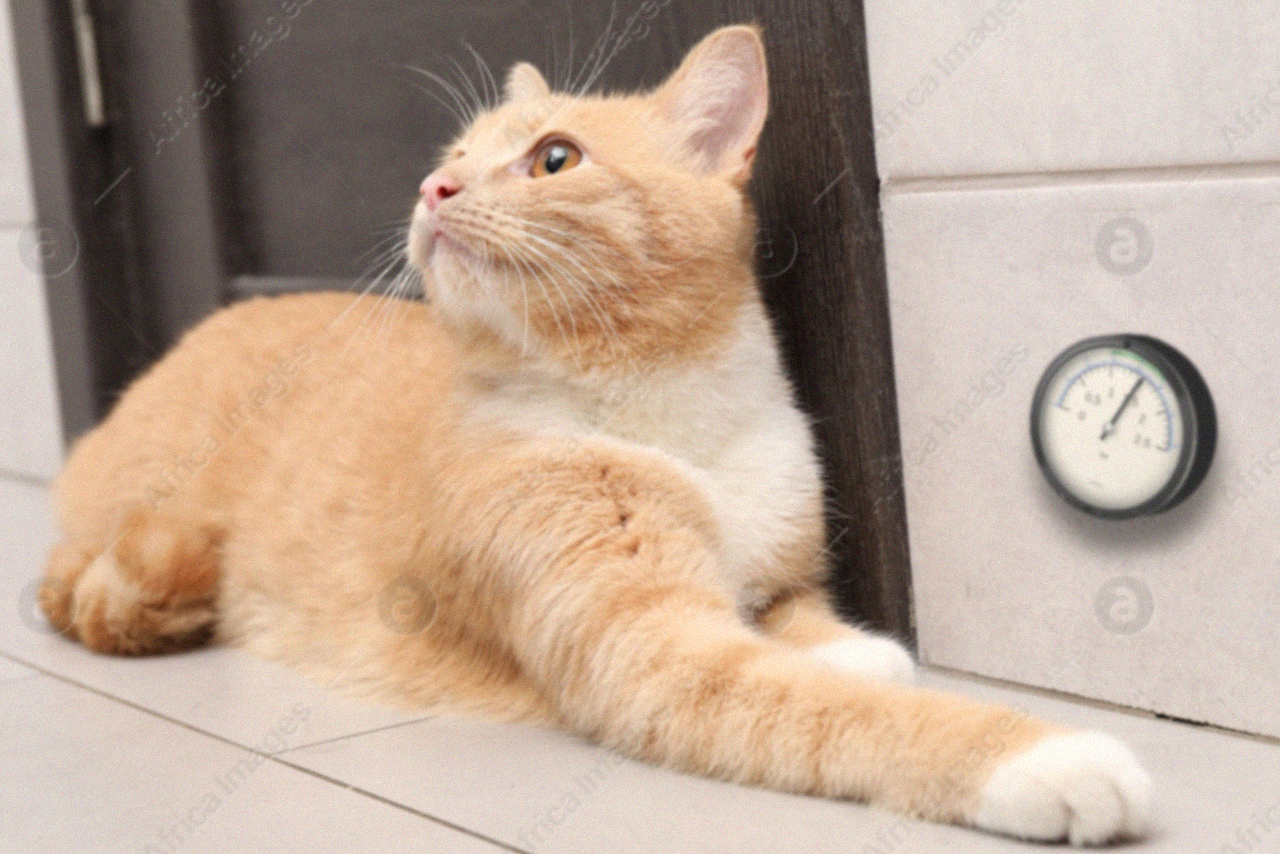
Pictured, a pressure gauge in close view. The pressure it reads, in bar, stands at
1.5 bar
